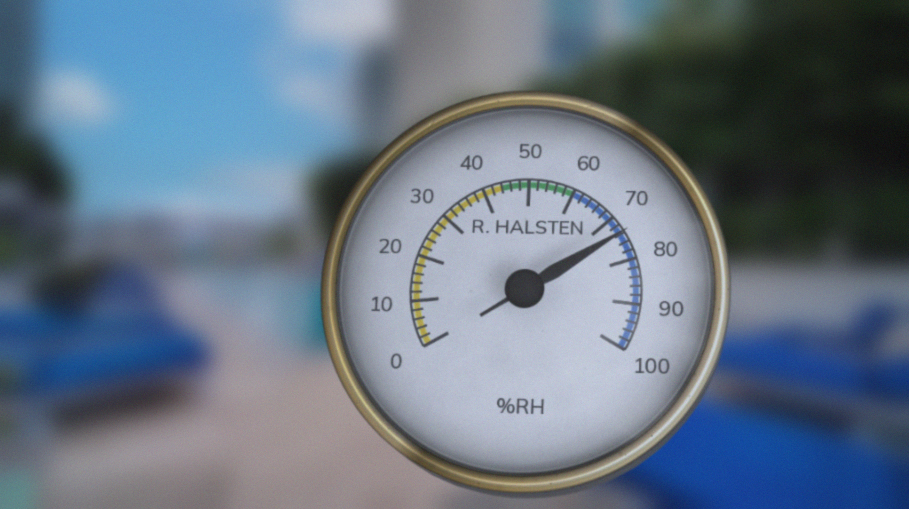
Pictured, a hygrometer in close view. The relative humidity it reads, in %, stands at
74 %
